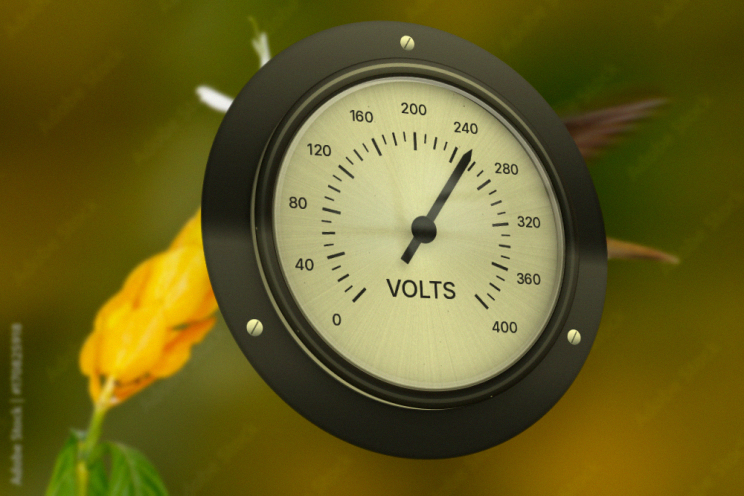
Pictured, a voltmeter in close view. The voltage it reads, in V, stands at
250 V
